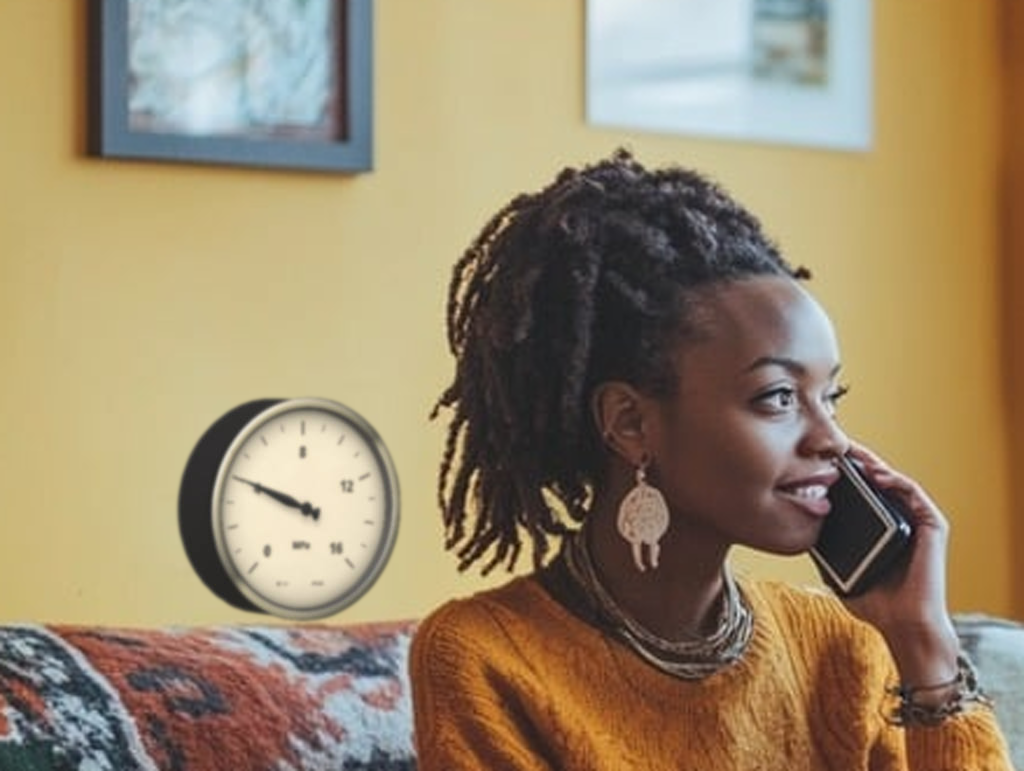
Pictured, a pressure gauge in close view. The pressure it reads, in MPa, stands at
4 MPa
